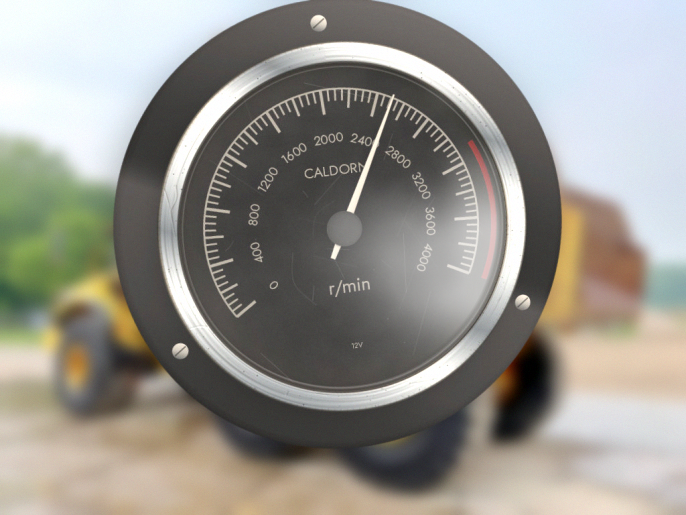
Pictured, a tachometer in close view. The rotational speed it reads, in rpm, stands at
2500 rpm
